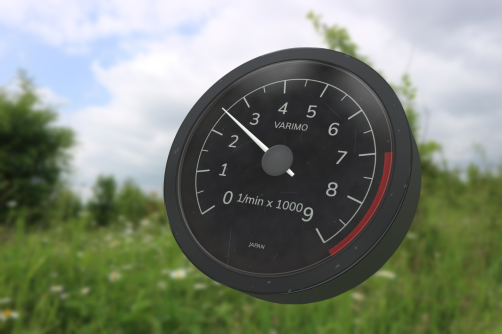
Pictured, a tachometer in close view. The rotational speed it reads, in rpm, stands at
2500 rpm
